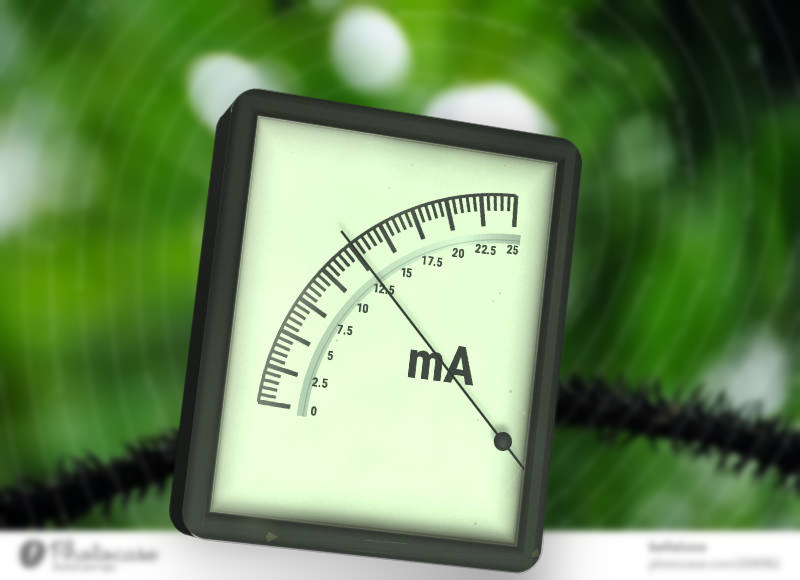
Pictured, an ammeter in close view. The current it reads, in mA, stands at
12.5 mA
